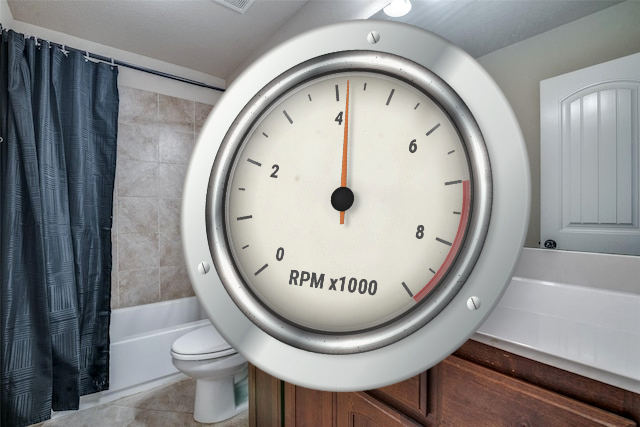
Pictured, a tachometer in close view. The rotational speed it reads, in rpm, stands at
4250 rpm
